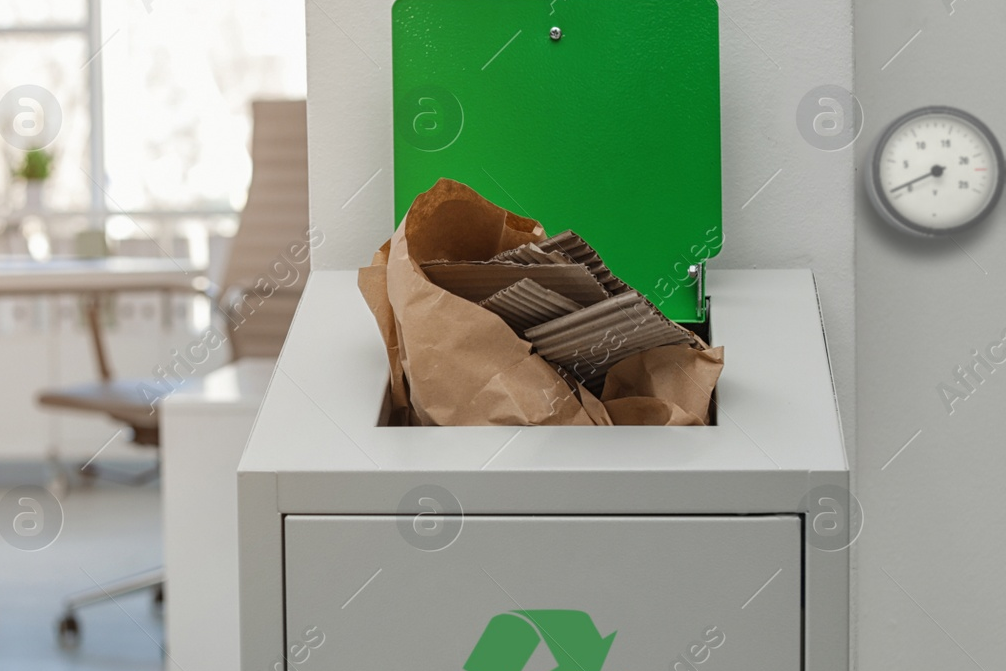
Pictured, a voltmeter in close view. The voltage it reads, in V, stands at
1 V
